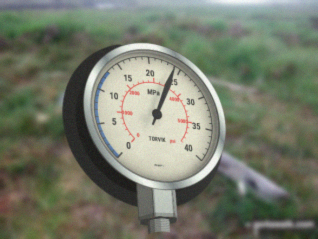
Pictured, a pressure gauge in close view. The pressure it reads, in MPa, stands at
24 MPa
